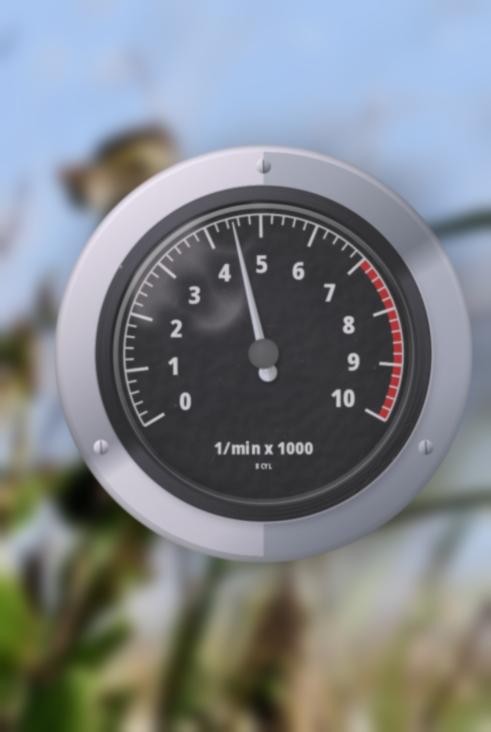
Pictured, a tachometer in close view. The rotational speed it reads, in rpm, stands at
4500 rpm
